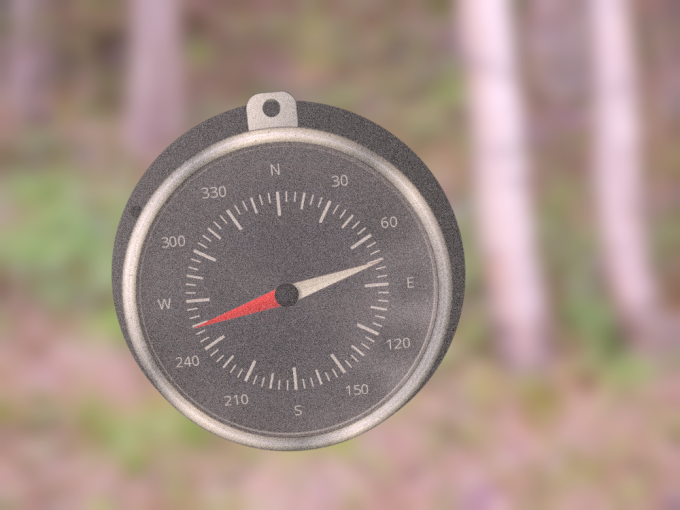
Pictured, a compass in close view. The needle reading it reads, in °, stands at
255 °
